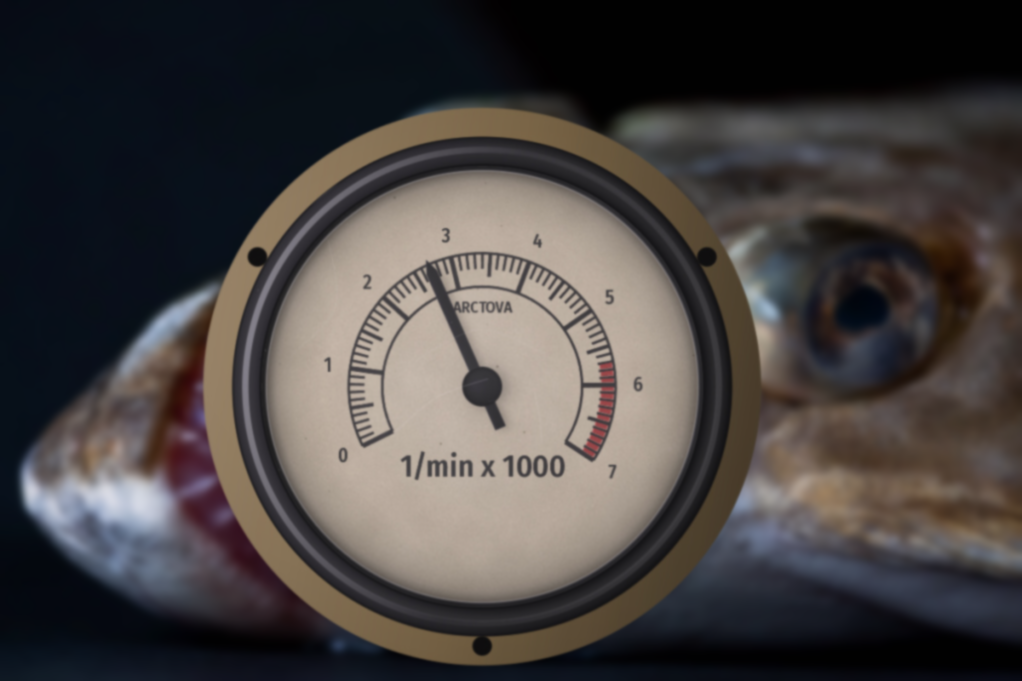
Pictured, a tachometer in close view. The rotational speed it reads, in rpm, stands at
2700 rpm
